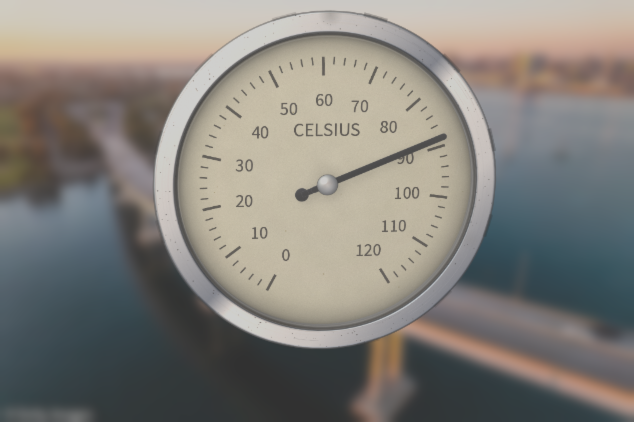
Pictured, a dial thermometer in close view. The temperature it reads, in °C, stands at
88 °C
